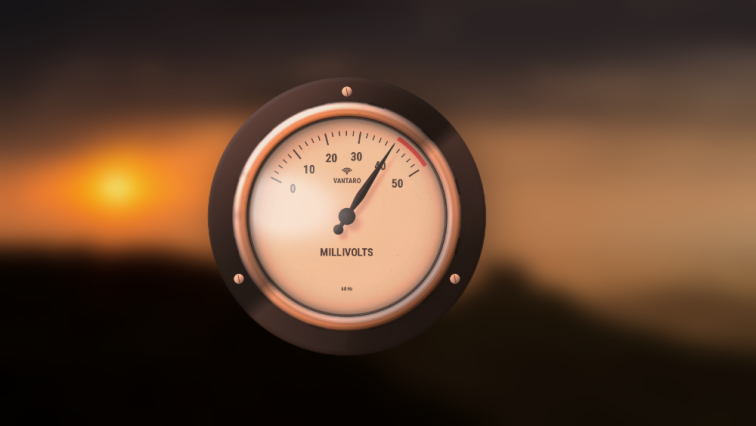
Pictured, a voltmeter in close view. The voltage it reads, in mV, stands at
40 mV
